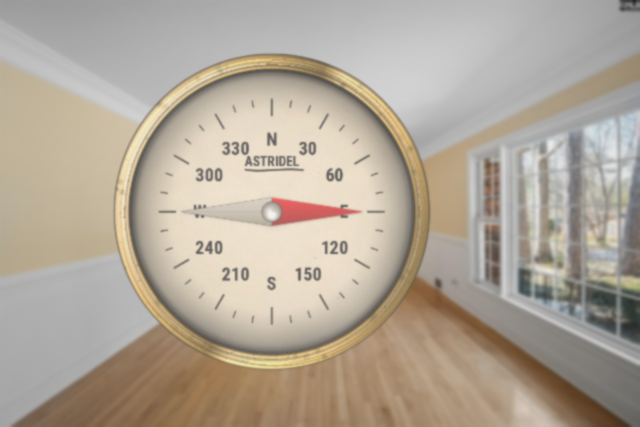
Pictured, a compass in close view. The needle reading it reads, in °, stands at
90 °
